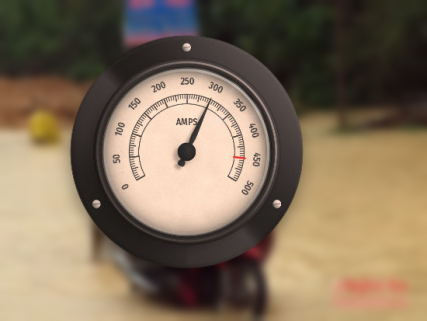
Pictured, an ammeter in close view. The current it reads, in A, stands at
300 A
